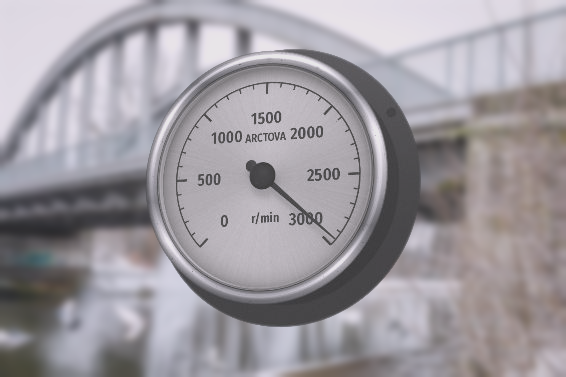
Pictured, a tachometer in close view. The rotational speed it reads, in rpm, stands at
2950 rpm
